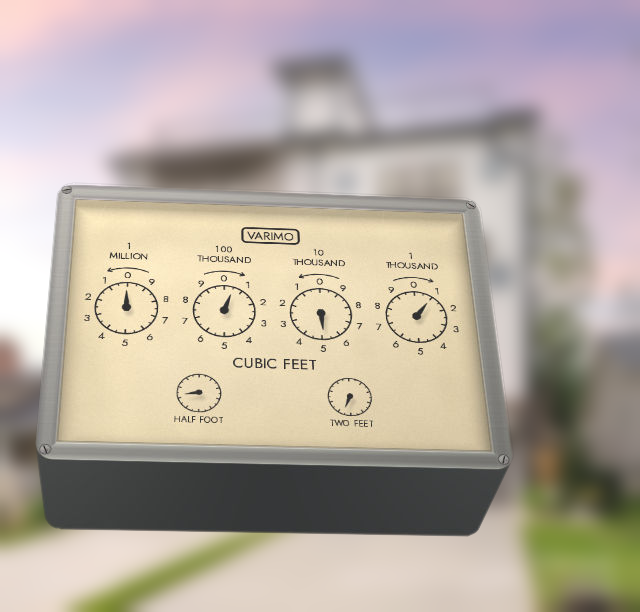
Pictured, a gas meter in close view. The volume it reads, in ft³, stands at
5100 ft³
